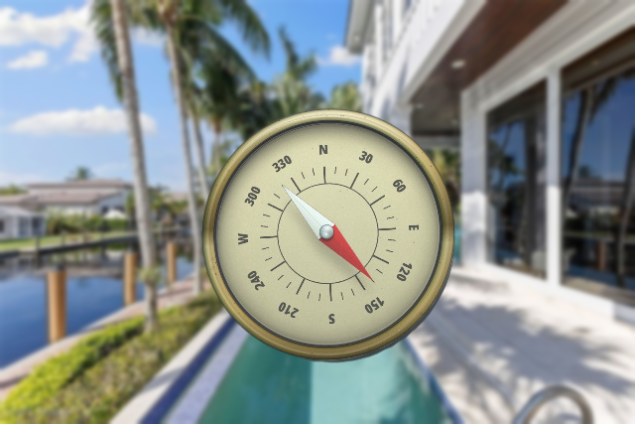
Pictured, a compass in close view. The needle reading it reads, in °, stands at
140 °
